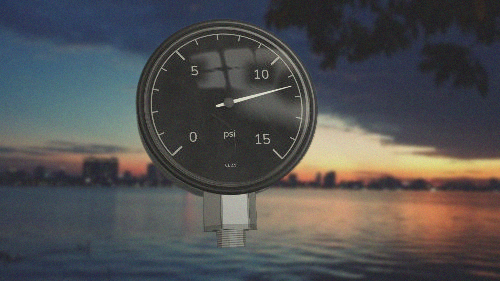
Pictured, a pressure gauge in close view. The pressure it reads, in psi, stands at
11.5 psi
